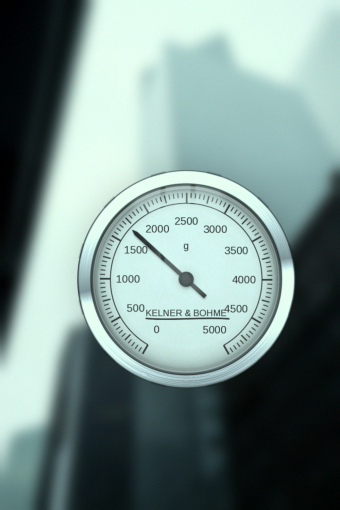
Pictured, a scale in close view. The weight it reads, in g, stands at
1700 g
